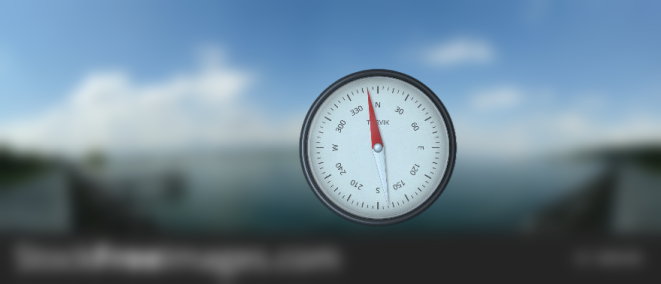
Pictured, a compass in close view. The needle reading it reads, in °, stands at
350 °
